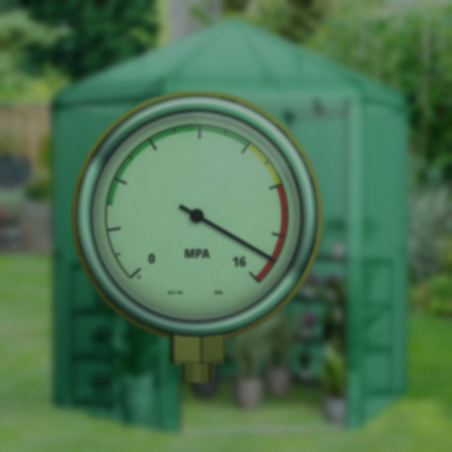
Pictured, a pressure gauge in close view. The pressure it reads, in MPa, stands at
15 MPa
